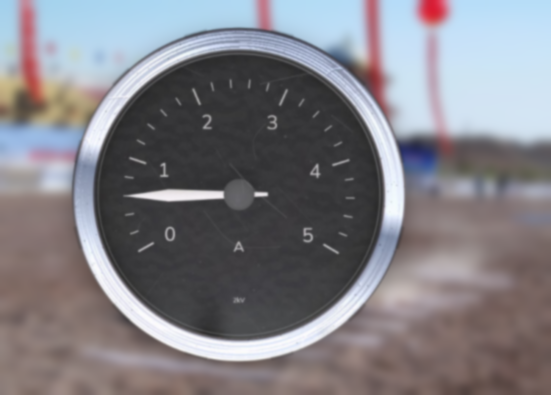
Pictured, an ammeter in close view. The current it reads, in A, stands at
0.6 A
